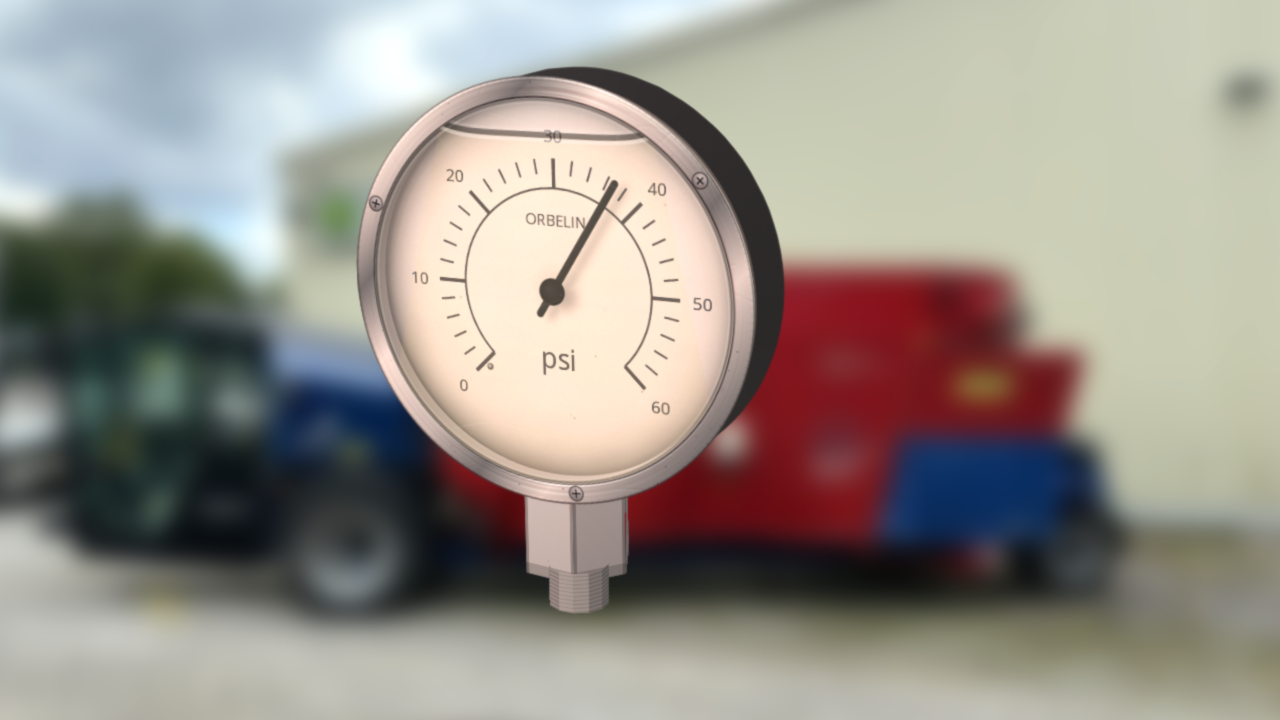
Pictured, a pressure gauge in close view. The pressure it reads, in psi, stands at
37 psi
